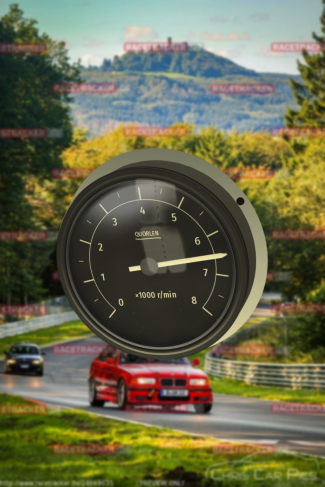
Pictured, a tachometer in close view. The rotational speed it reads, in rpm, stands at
6500 rpm
